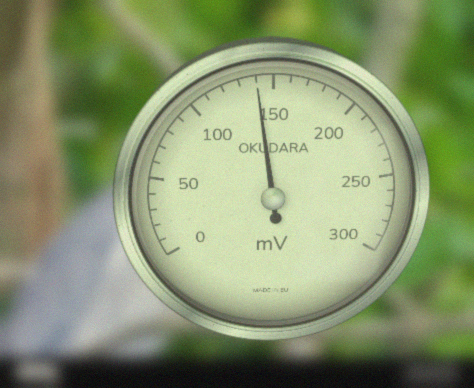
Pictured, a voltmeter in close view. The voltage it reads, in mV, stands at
140 mV
